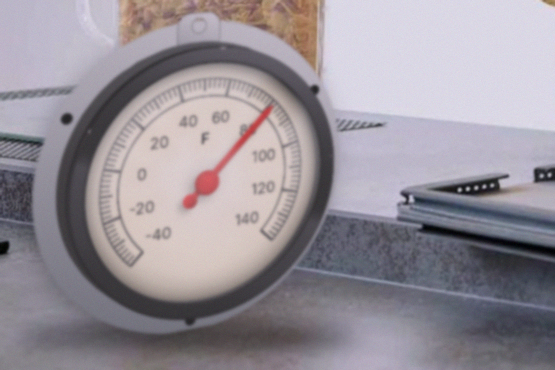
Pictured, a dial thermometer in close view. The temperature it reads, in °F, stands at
80 °F
